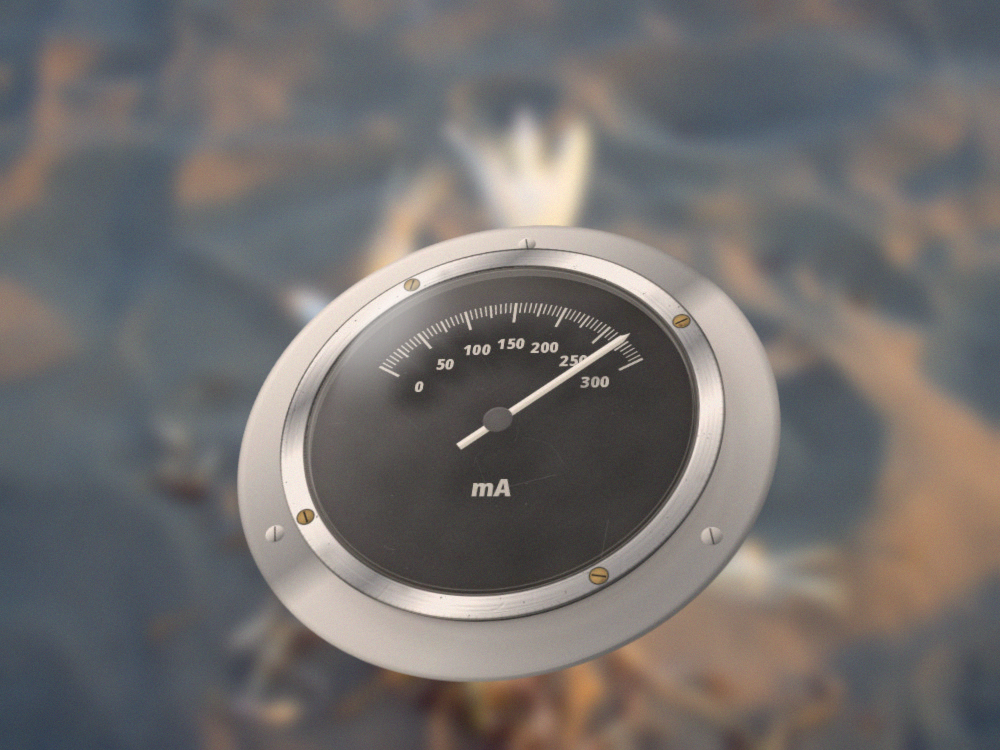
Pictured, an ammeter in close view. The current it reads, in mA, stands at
275 mA
